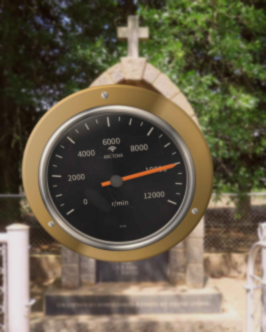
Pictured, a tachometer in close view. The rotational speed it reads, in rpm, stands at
10000 rpm
